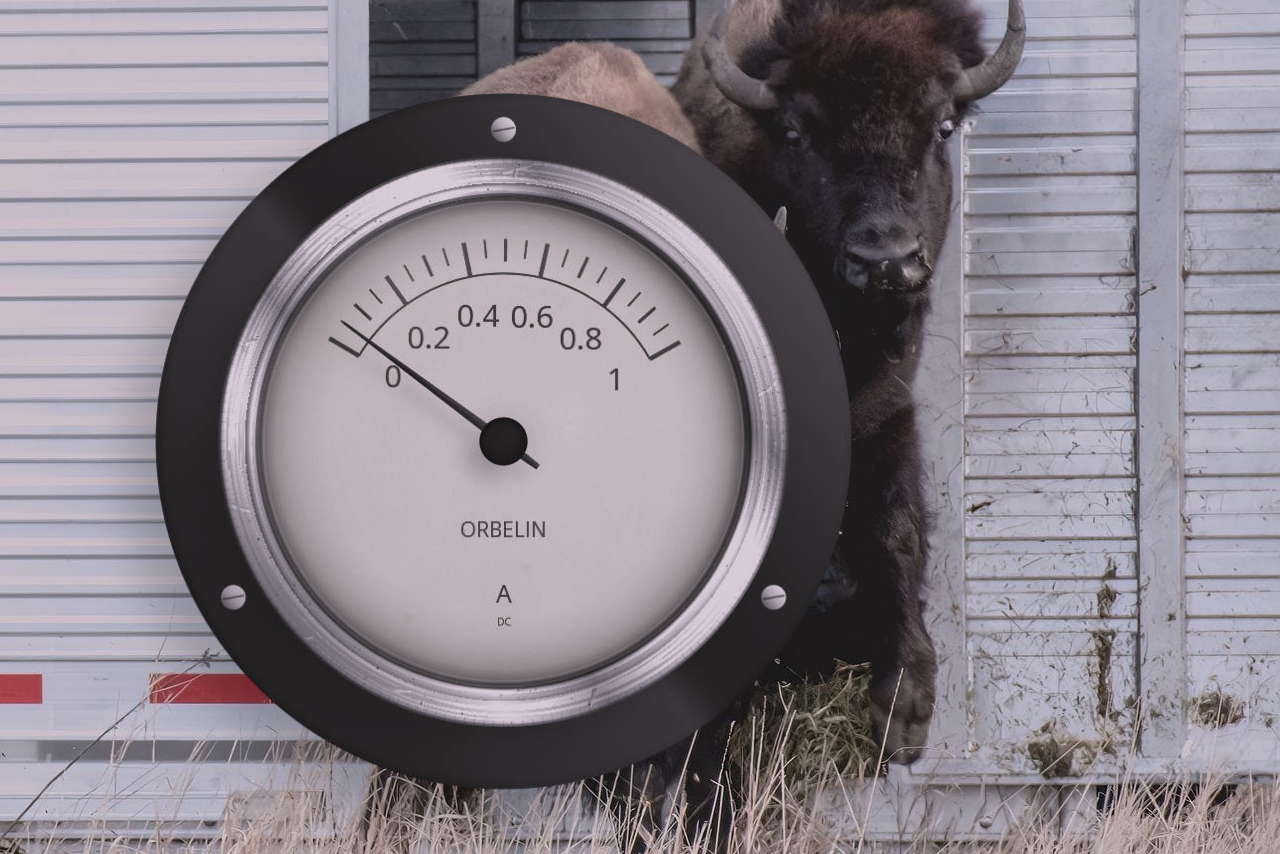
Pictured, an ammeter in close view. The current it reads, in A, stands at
0.05 A
